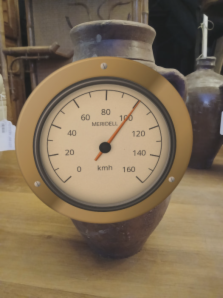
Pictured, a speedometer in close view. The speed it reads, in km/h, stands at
100 km/h
